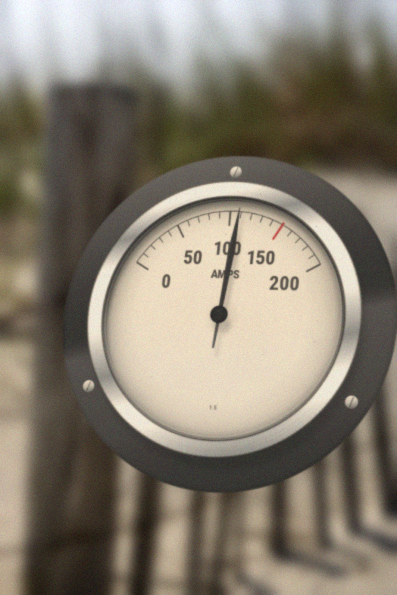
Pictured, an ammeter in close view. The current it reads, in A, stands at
110 A
